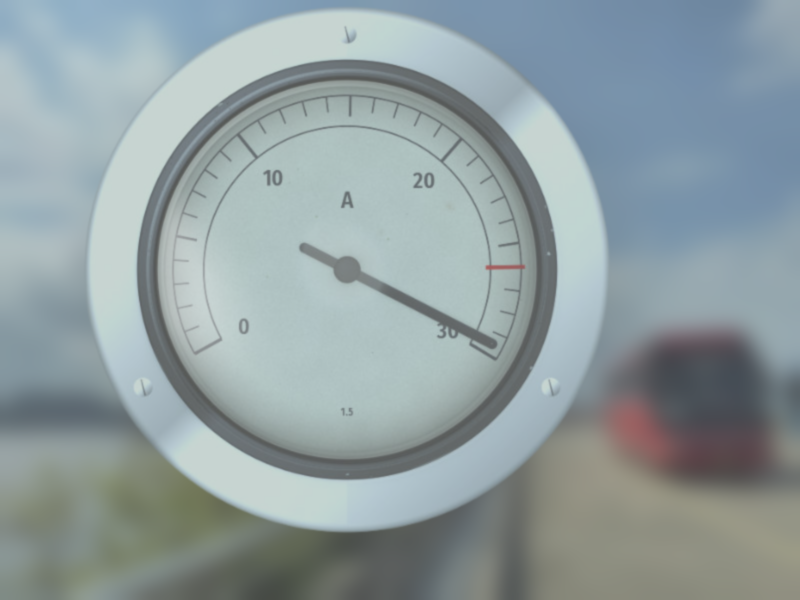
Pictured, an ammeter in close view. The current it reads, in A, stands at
29.5 A
